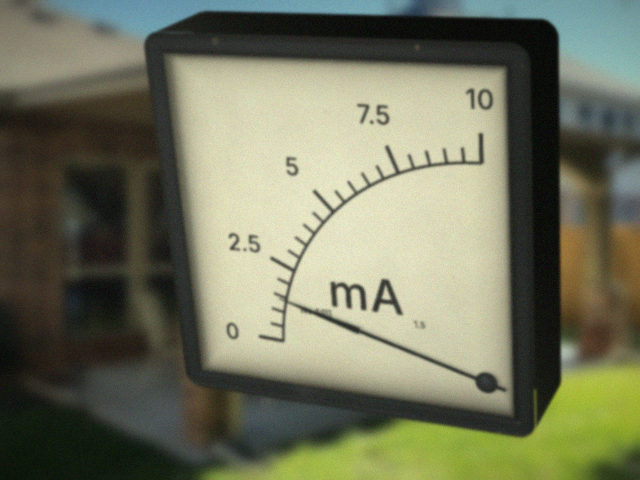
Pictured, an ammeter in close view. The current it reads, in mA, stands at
1.5 mA
